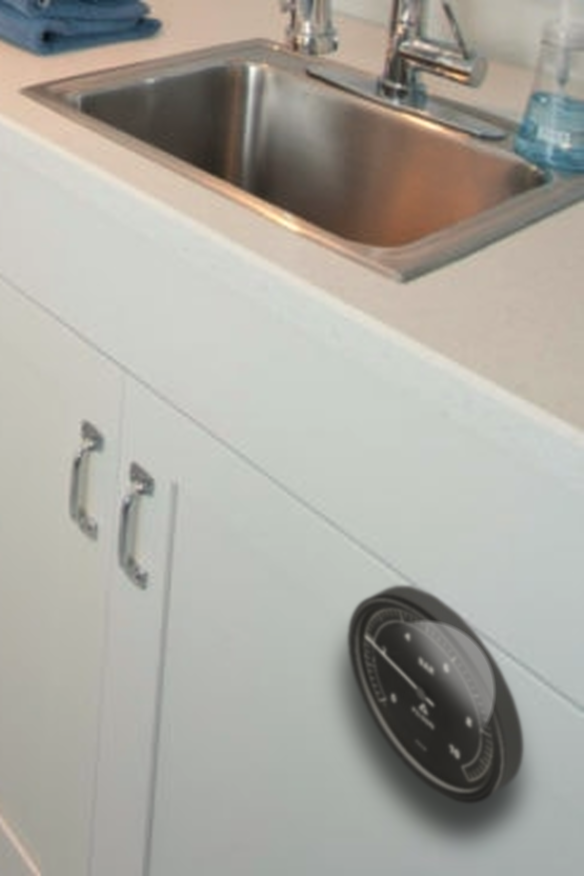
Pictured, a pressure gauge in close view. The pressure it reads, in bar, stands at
2 bar
